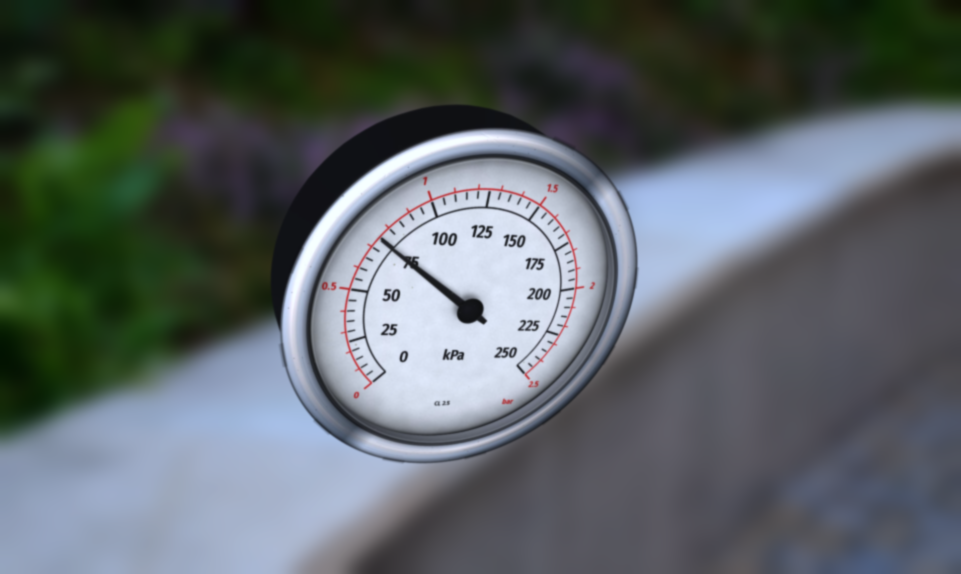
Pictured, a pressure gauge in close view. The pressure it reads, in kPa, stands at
75 kPa
